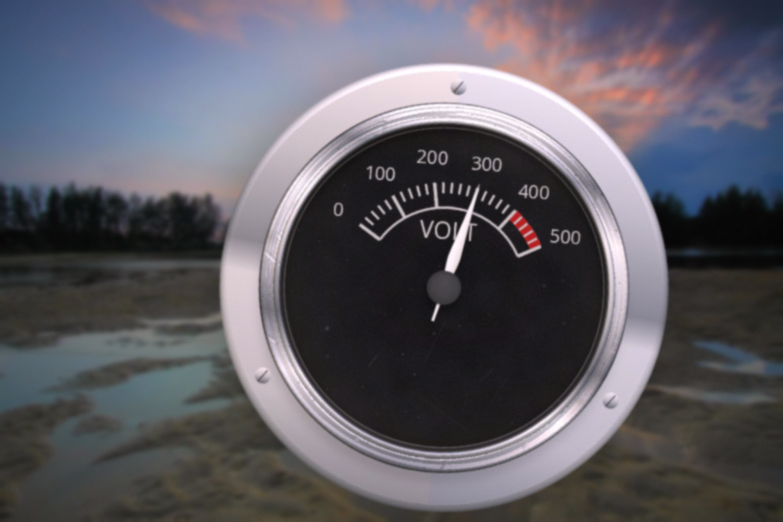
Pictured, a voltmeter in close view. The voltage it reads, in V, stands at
300 V
